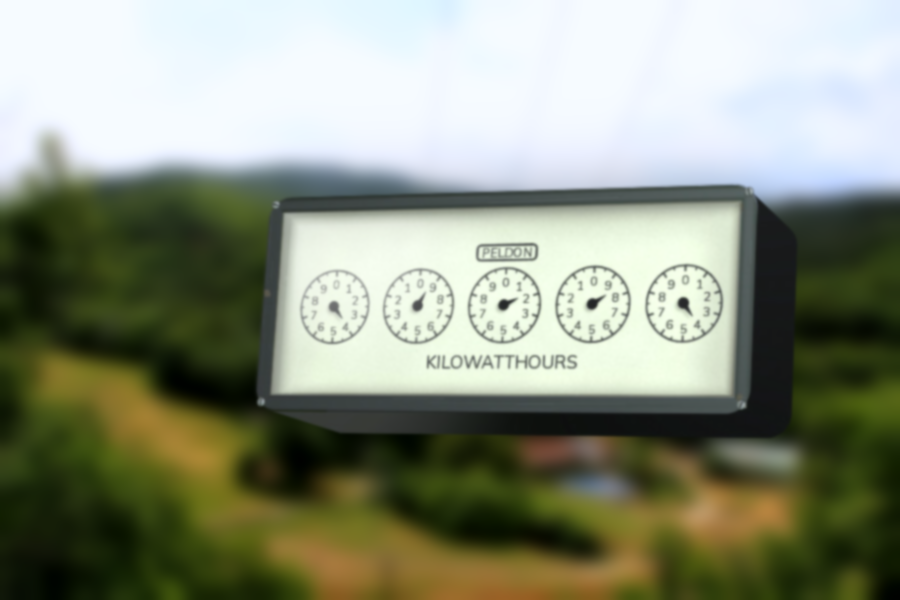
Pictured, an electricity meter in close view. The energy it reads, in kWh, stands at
39184 kWh
